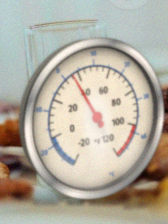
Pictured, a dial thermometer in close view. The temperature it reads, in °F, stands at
36 °F
